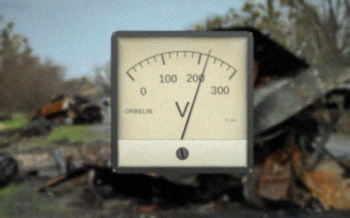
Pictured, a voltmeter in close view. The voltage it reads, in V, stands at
220 V
